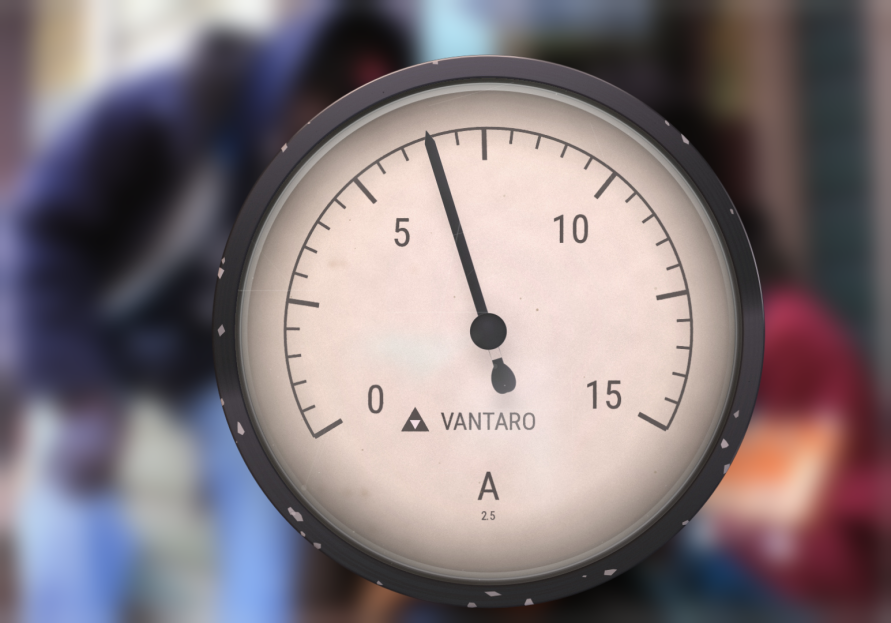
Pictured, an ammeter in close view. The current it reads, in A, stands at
6.5 A
